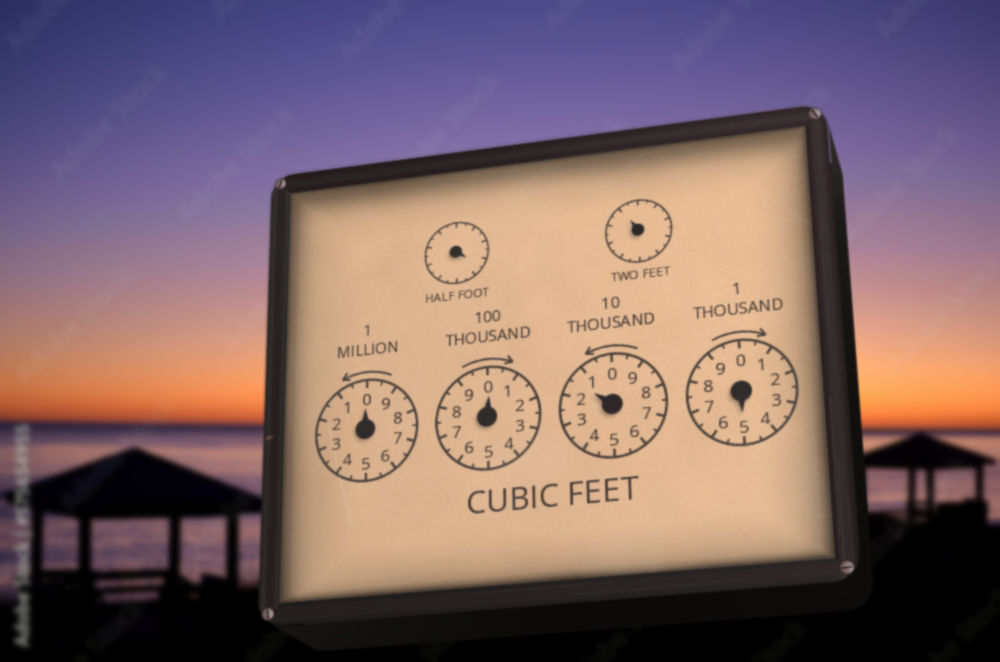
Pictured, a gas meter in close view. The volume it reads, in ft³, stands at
1500 ft³
